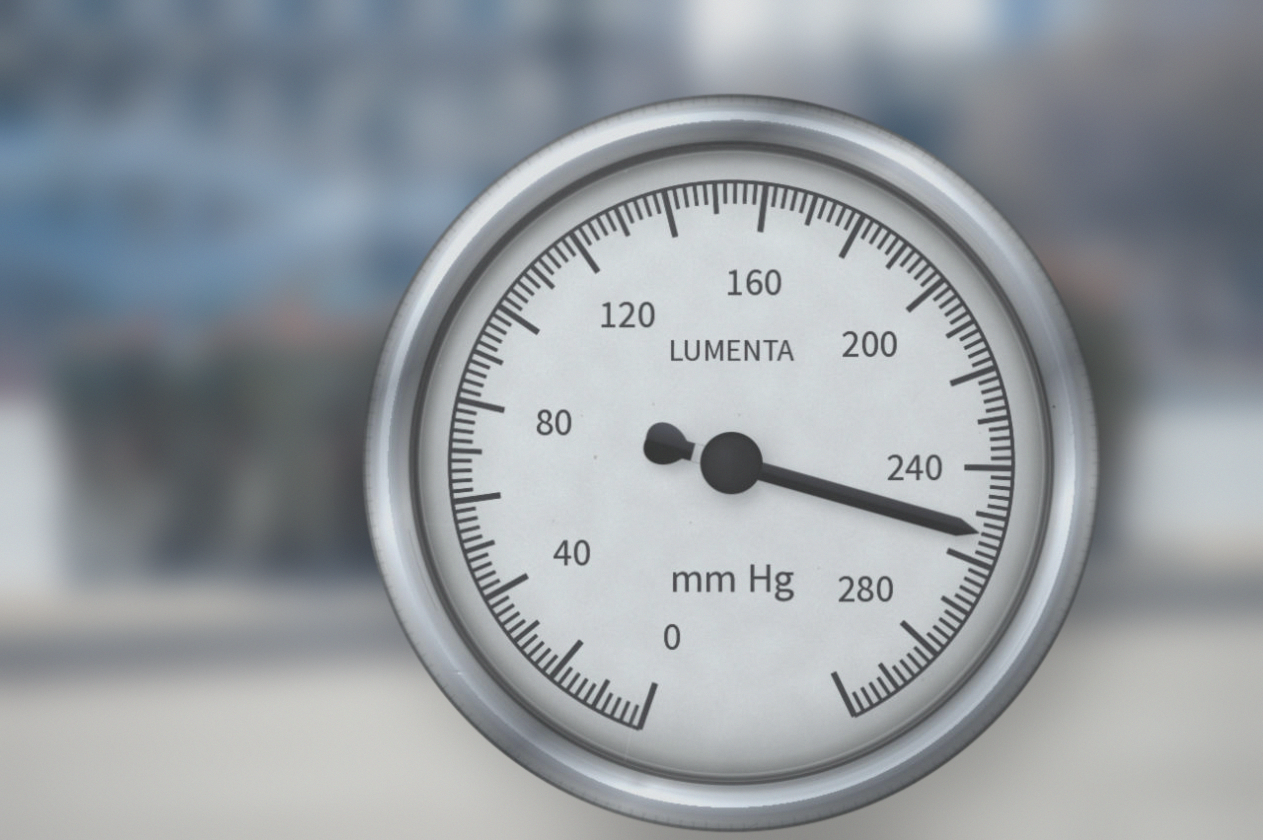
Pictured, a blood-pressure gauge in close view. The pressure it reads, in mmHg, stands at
254 mmHg
